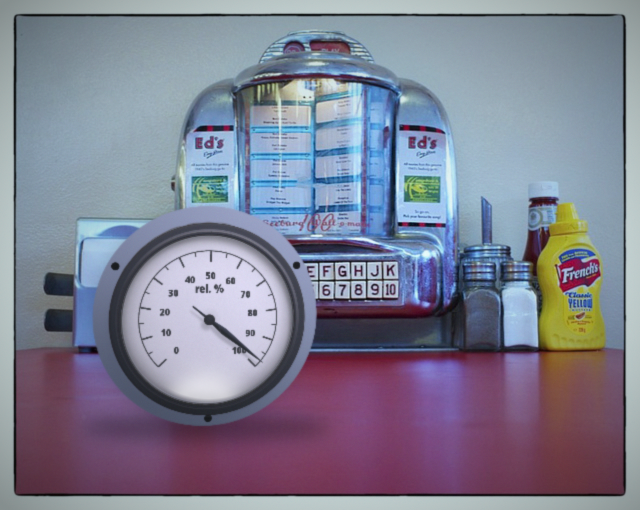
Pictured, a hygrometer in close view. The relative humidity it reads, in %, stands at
97.5 %
